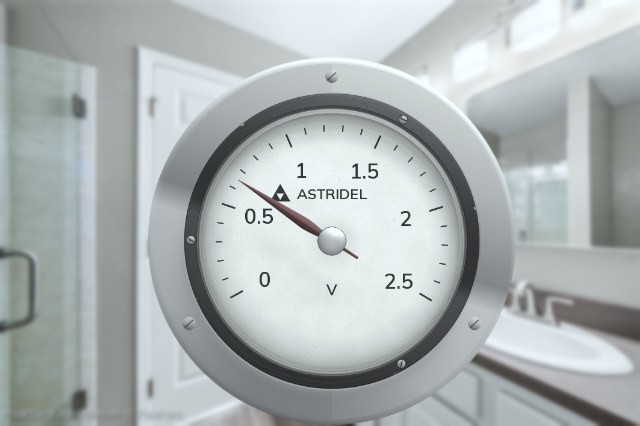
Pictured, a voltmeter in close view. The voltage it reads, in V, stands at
0.65 V
